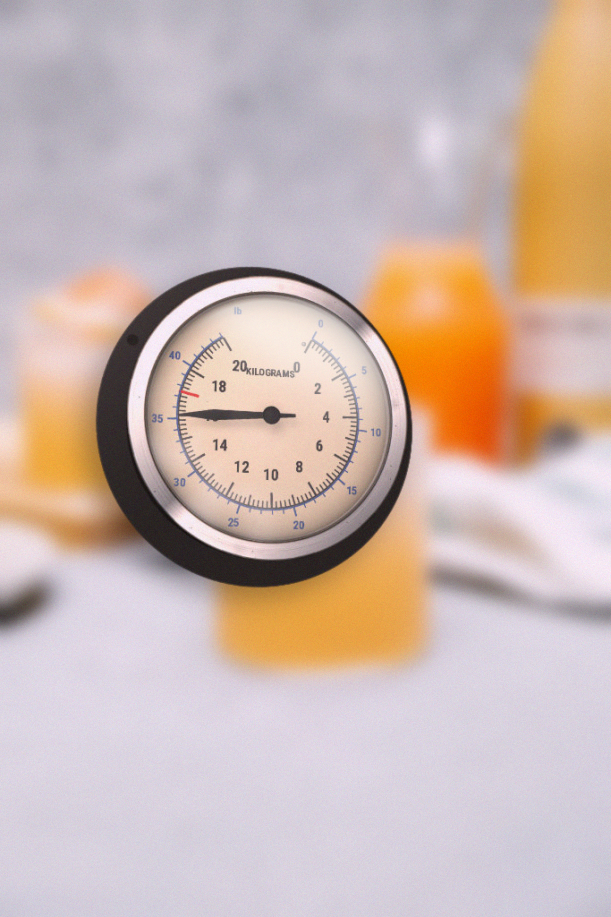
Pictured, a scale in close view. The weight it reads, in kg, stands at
16 kg
